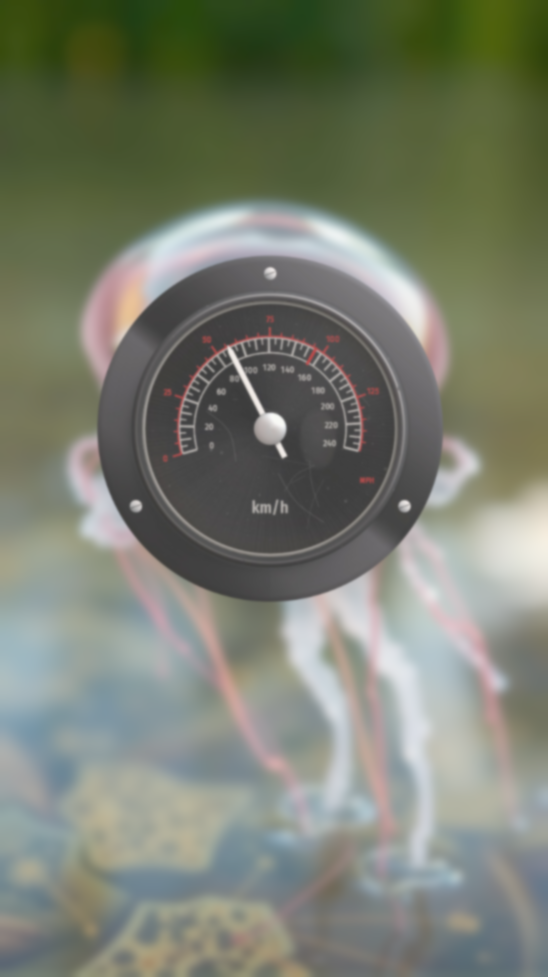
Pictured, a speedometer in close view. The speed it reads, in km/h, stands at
90 km/h
